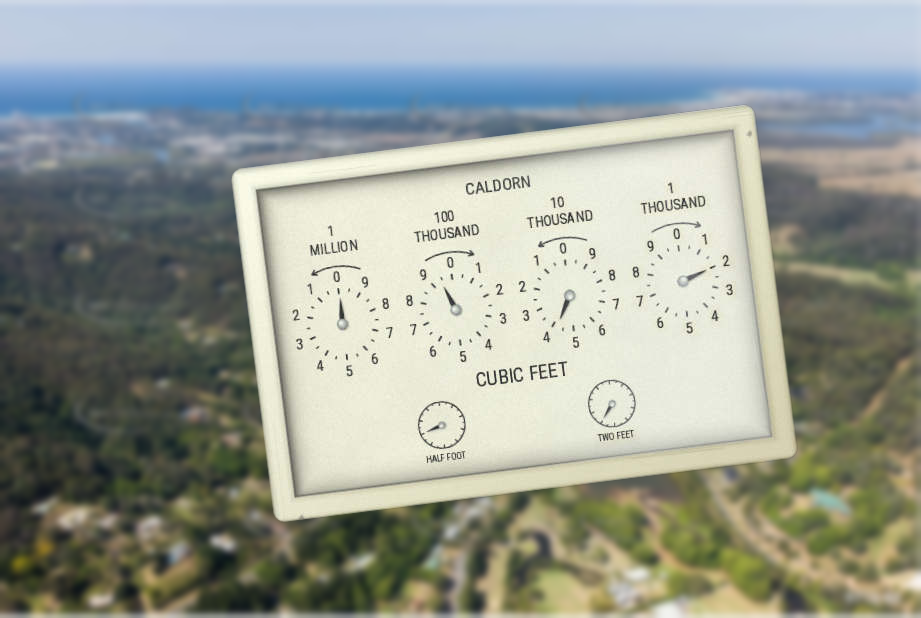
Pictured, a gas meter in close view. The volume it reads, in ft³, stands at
994200 ft³
